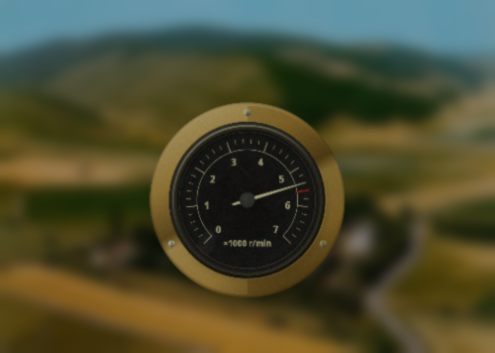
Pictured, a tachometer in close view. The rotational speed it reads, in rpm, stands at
5400 rpm
